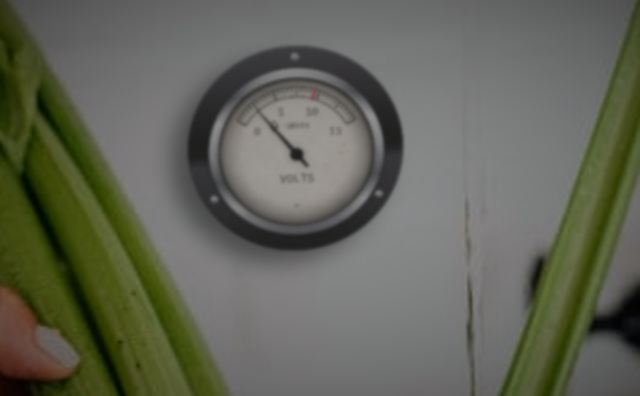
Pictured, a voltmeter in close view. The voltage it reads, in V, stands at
2.5 V
